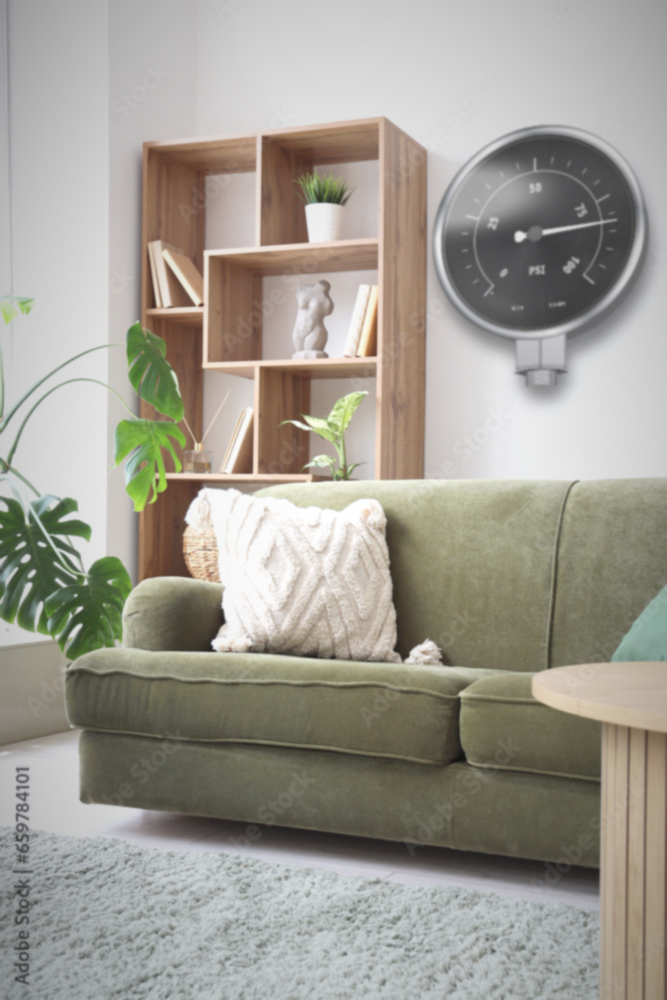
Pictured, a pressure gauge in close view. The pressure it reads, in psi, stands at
82.5 psi
